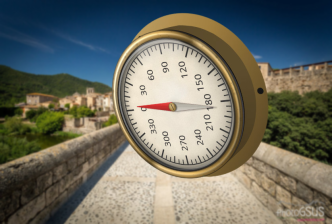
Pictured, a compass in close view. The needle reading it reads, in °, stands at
5 °
